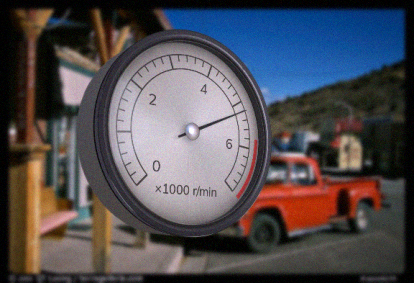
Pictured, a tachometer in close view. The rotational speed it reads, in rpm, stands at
5200 rpm
